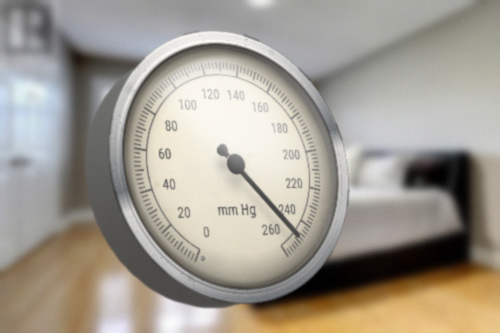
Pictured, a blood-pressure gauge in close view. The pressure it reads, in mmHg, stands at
250 mmHg
